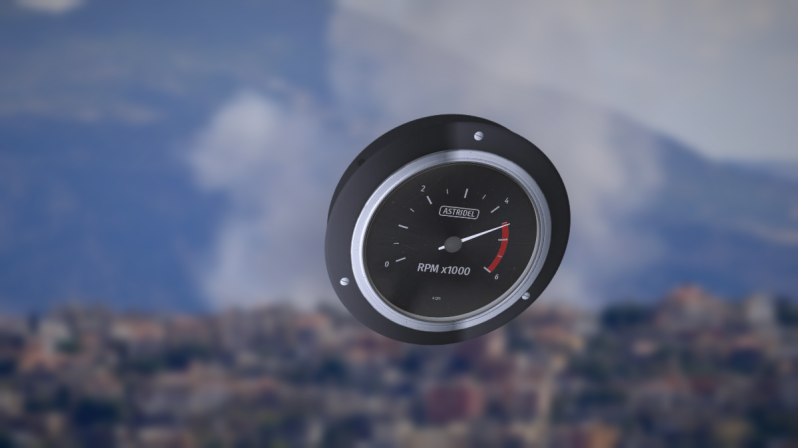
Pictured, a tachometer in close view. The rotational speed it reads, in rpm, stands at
4500 rpm
